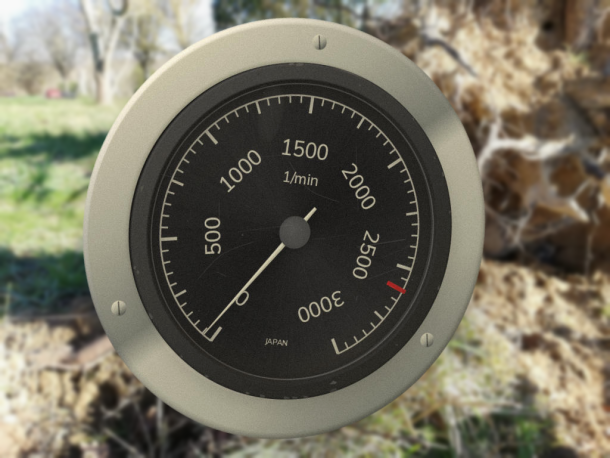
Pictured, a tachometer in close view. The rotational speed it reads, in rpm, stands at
50 rpm
